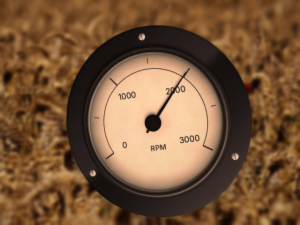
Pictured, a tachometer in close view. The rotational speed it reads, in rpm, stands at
2000 rpm
